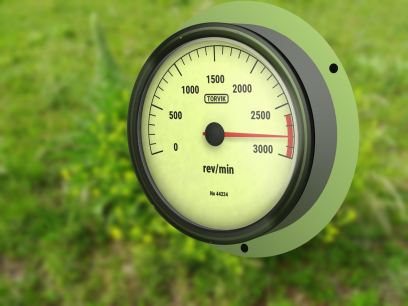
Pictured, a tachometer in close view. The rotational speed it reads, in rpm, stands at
2800 rpm
